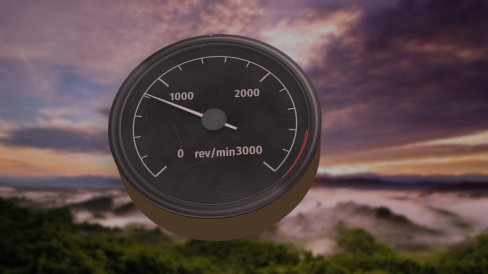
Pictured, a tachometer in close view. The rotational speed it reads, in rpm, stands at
800 rpm
